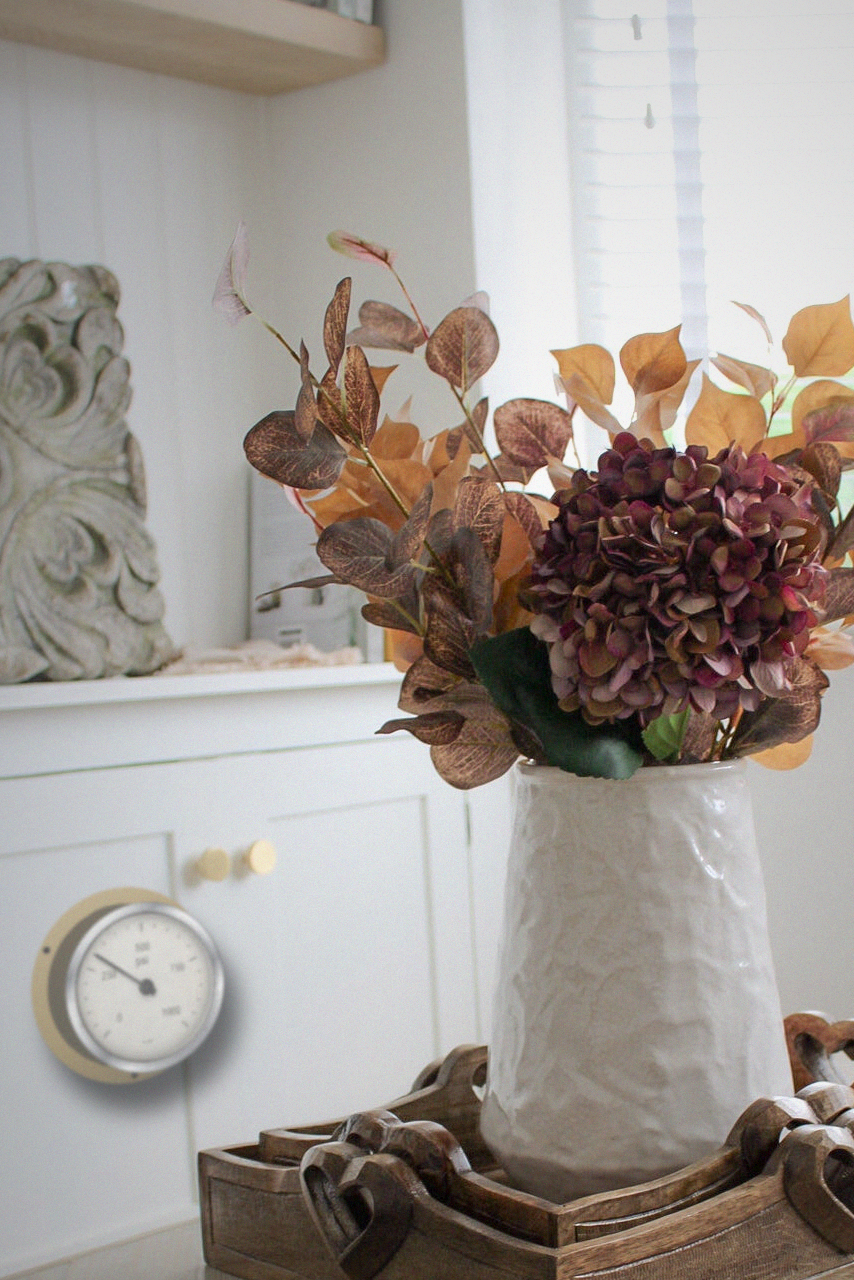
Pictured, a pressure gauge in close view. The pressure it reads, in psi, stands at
300 psi
